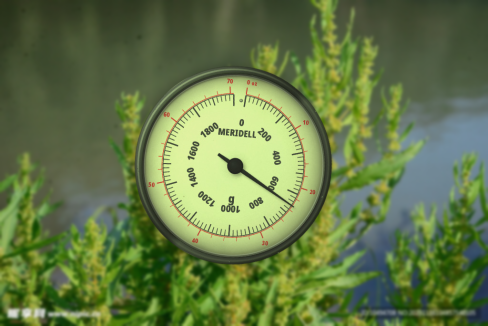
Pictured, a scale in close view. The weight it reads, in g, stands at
660 g
